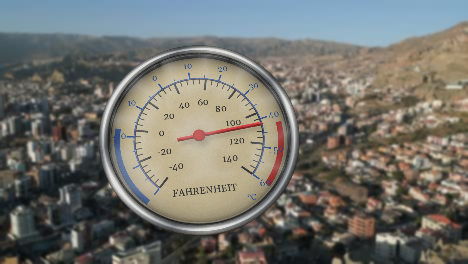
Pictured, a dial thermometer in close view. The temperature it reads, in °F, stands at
108 °F
